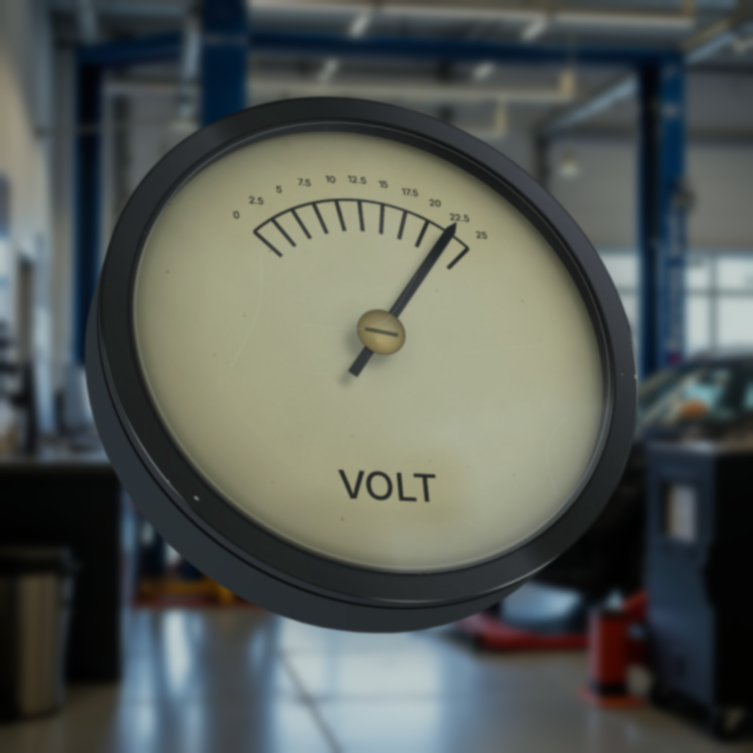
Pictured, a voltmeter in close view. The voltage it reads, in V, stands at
22.5 V
